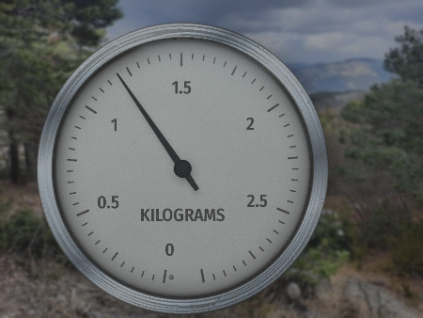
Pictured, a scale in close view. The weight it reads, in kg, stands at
1.2 kg
